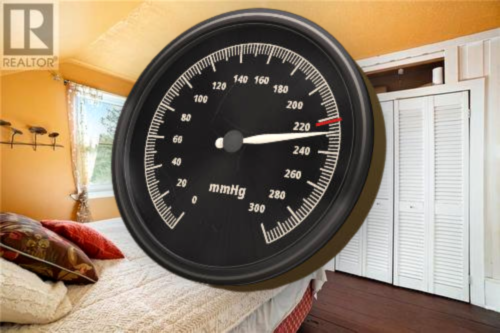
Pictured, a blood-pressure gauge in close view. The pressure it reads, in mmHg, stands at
230 mmHg
